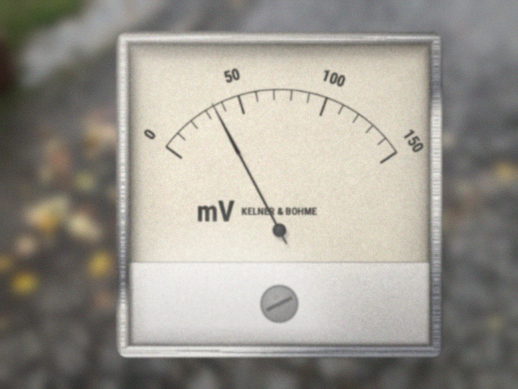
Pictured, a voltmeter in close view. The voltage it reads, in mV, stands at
35 mV
